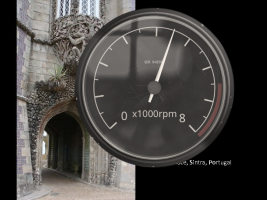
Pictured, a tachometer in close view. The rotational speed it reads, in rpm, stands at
4500 rpm
